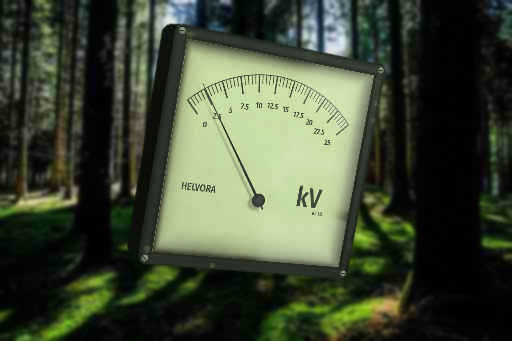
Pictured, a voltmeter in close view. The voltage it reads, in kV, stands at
2.5 kV
